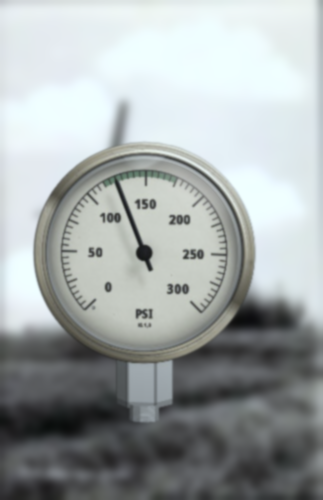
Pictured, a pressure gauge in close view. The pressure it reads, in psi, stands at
125 psi
